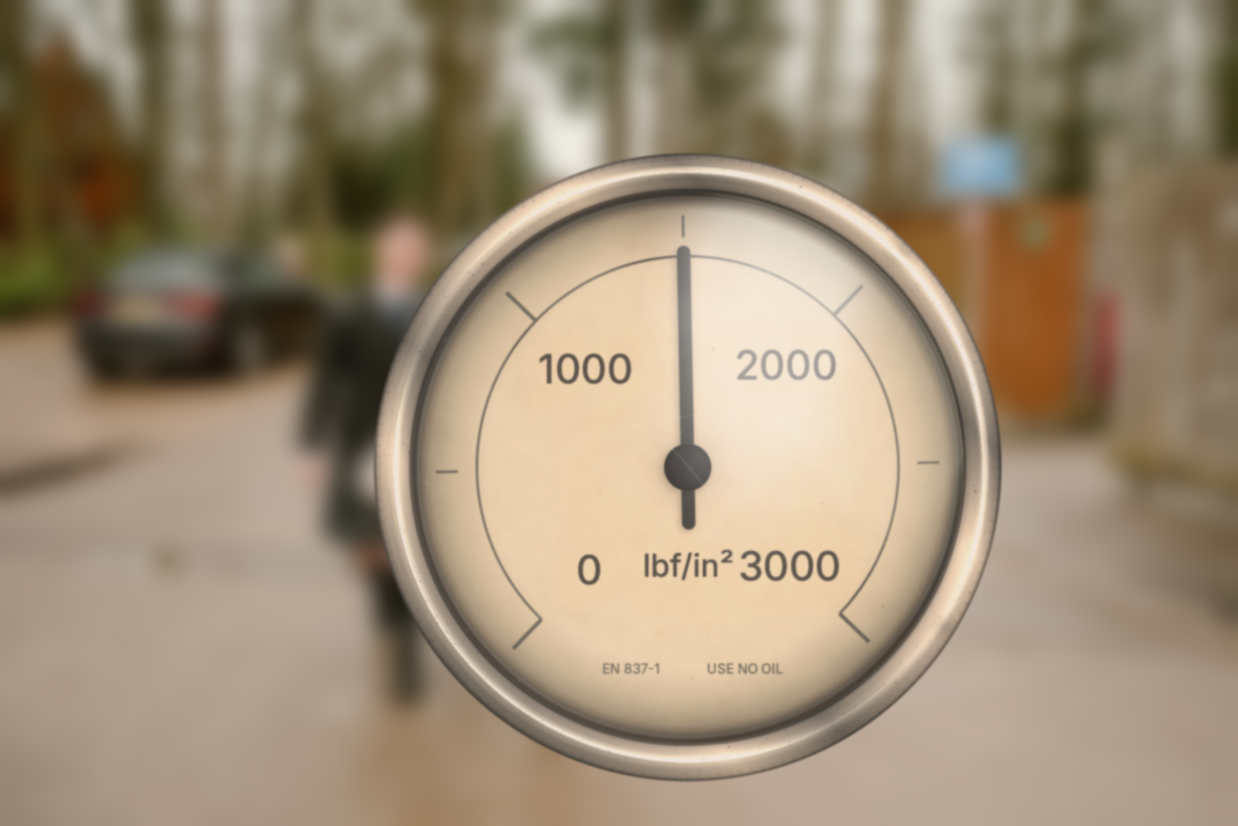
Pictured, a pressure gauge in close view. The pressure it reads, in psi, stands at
1500 psi
